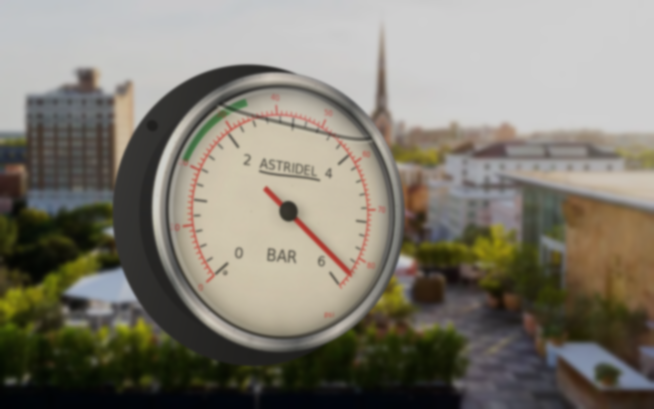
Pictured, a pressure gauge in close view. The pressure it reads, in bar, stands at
5.8 bar
